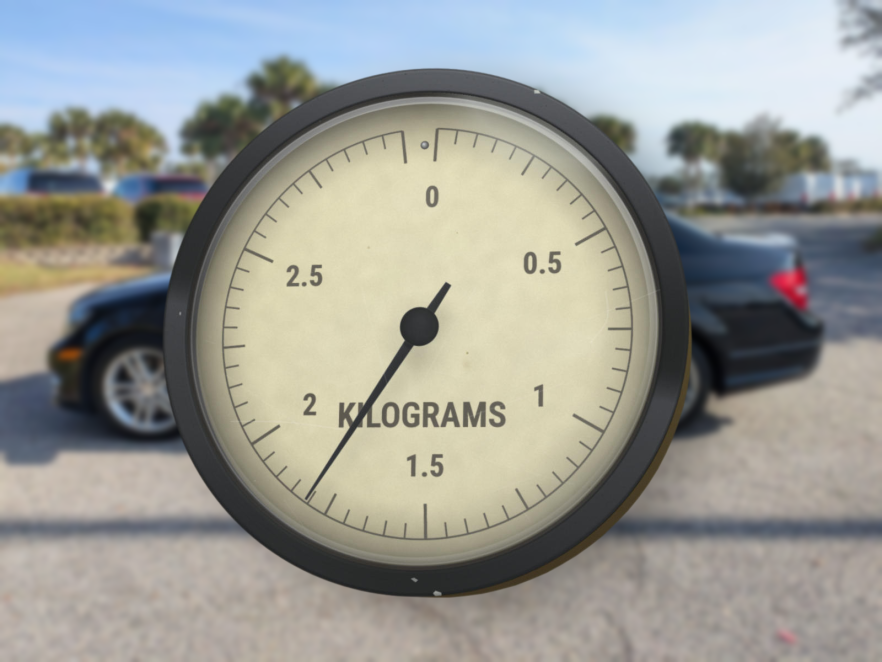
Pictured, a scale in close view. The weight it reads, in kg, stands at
1.8 kg
